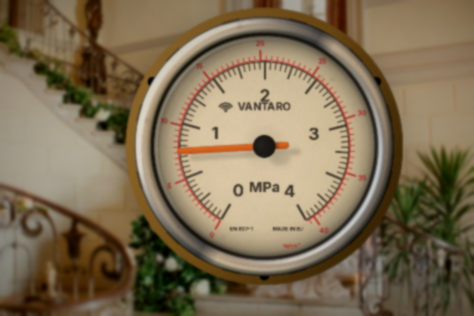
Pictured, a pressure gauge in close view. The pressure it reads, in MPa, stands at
0.75 MPa
